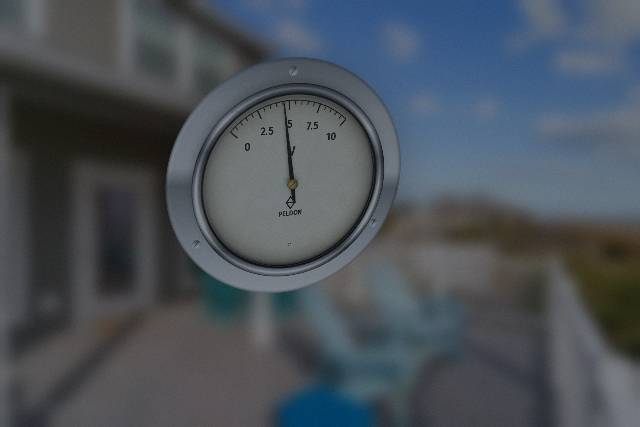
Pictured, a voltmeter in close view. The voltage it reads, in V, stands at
4.5 V
